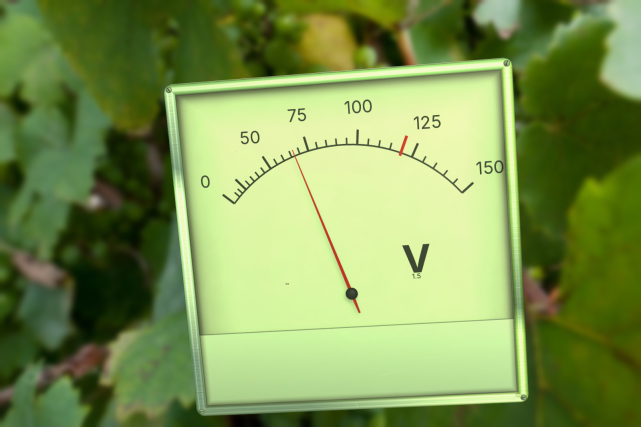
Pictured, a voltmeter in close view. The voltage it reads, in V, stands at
67.5 V
